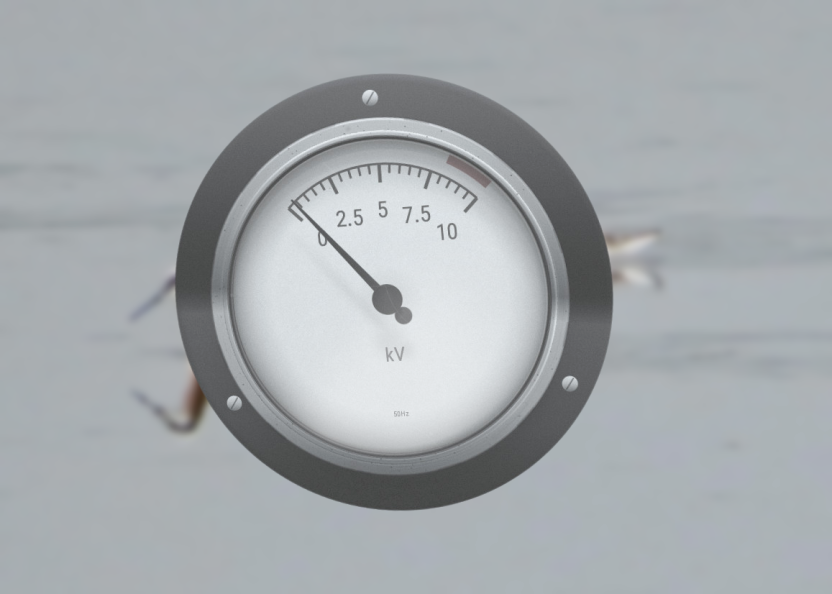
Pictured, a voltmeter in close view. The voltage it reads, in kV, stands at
0.5 kV
